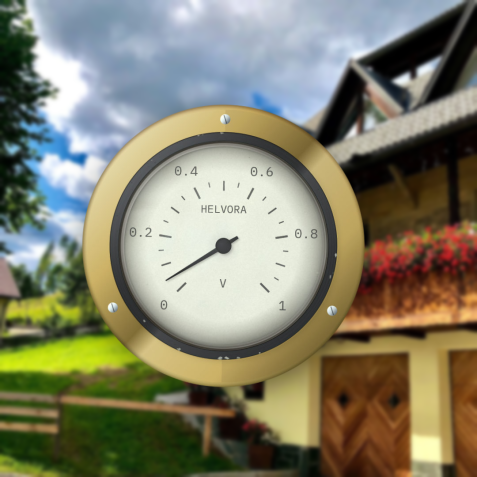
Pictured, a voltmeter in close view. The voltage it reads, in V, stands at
0.05 V
